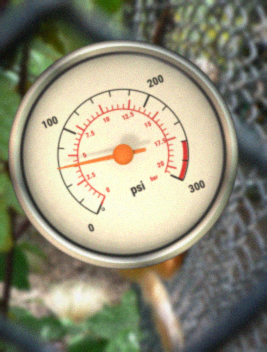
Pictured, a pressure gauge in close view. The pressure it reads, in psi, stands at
60 psi
